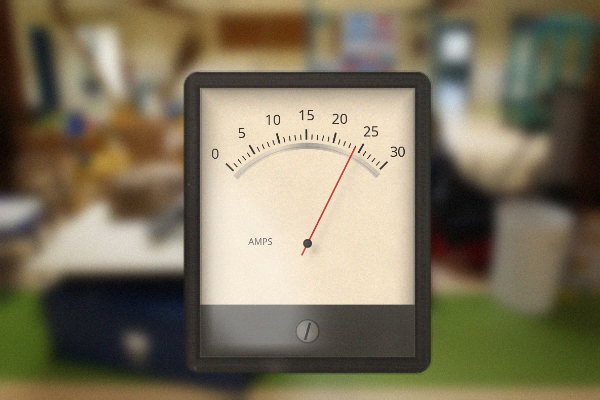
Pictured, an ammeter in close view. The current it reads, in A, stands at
24 A
